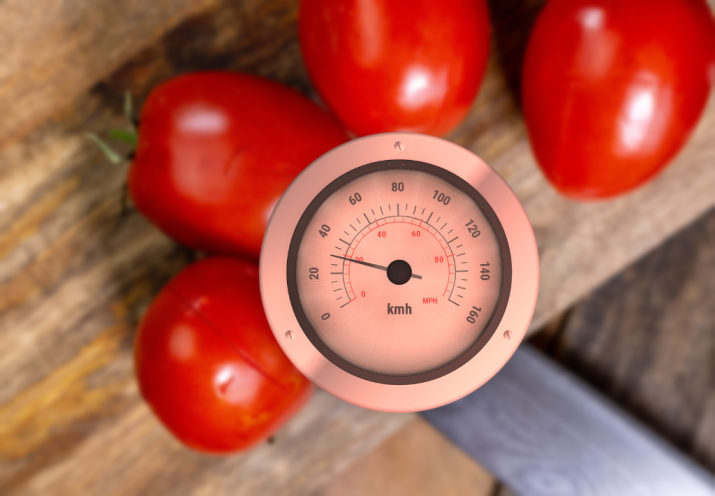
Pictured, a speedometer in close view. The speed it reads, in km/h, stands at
30 km/h
